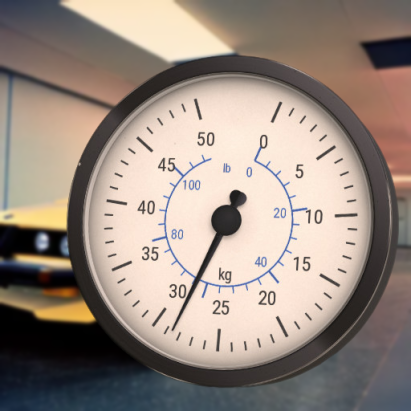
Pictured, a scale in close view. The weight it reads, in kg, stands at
28.5 kg
